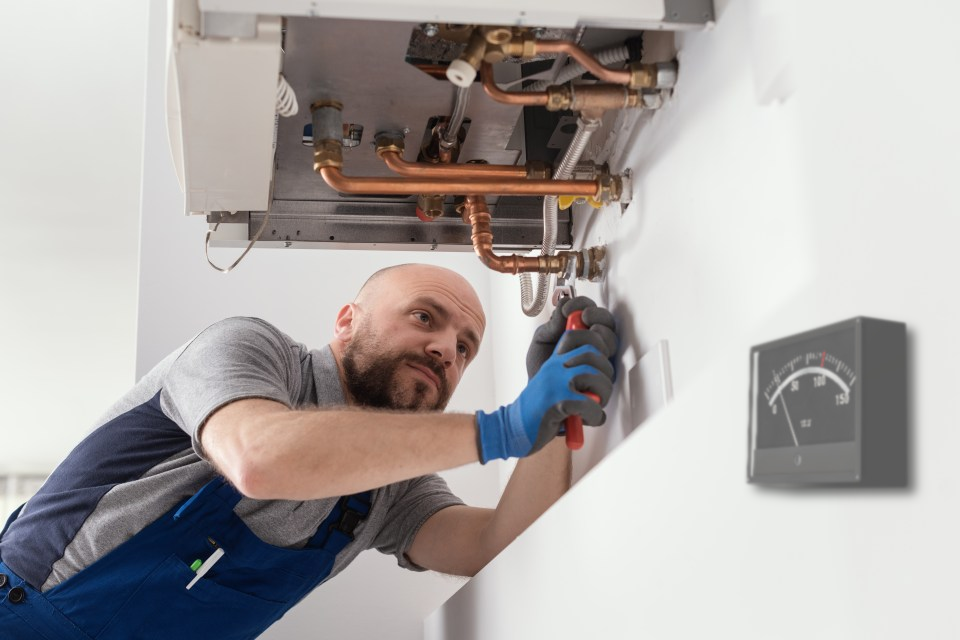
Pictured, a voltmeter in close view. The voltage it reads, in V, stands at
25 V
